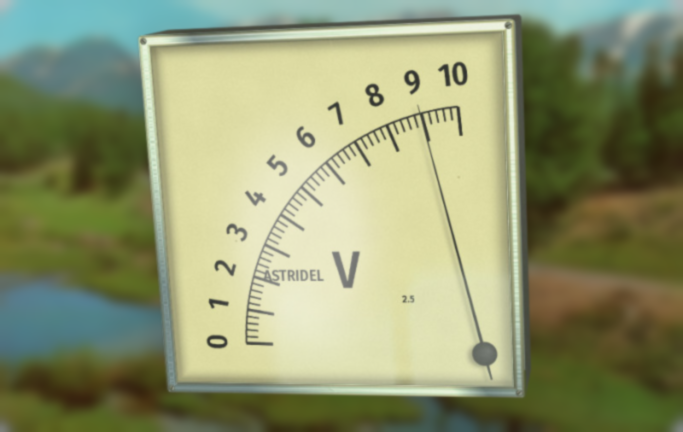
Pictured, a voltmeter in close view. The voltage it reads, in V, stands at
9 V
